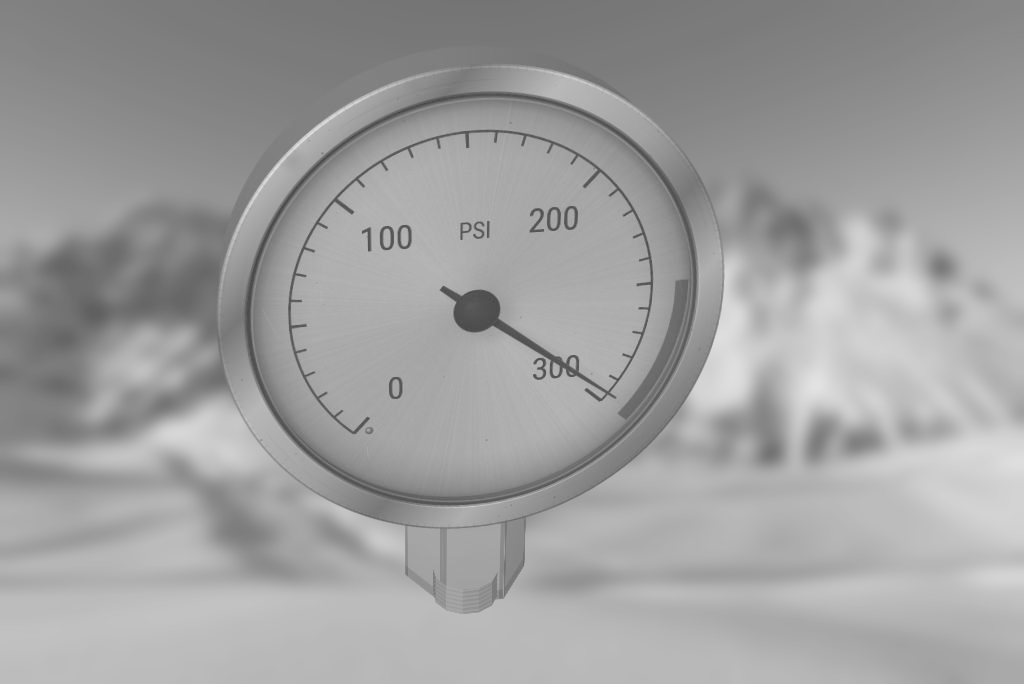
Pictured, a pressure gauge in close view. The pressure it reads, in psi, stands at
295 psi
